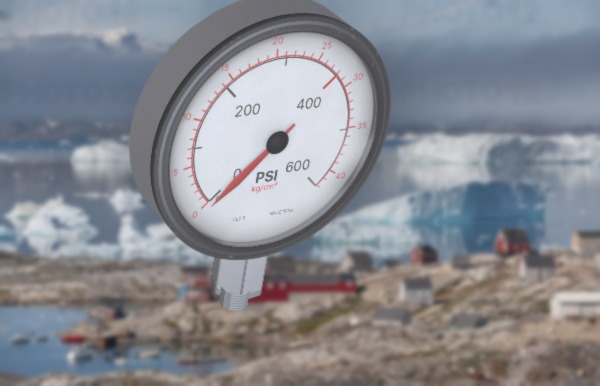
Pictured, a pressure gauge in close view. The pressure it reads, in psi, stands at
0 psi
